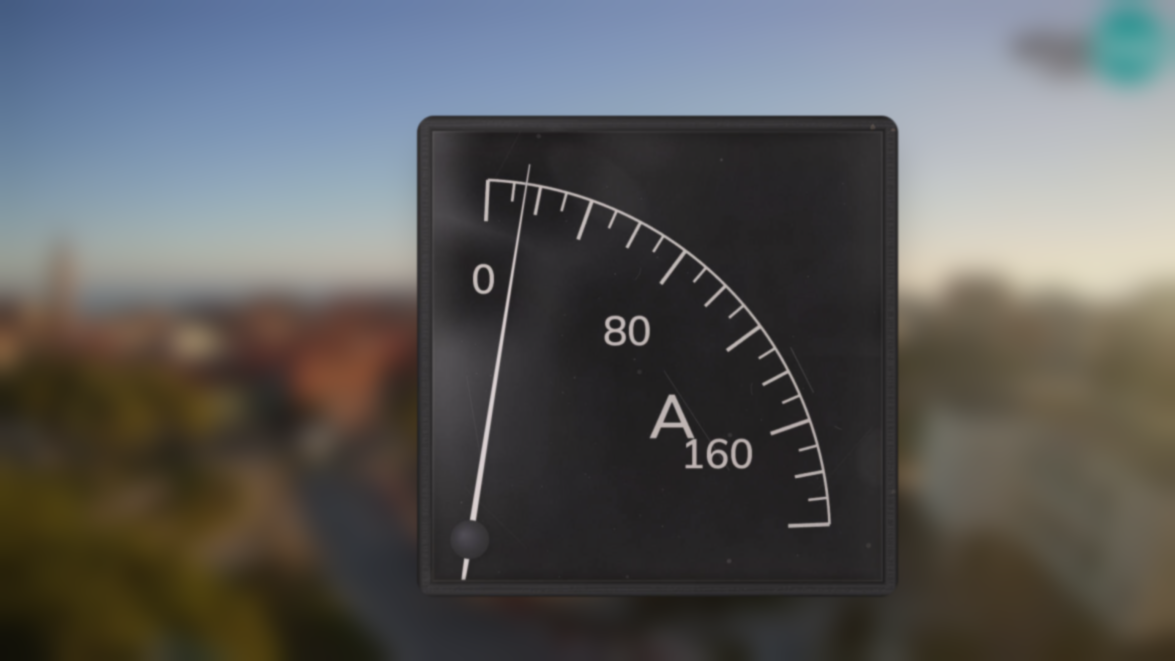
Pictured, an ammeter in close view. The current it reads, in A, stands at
15 A
